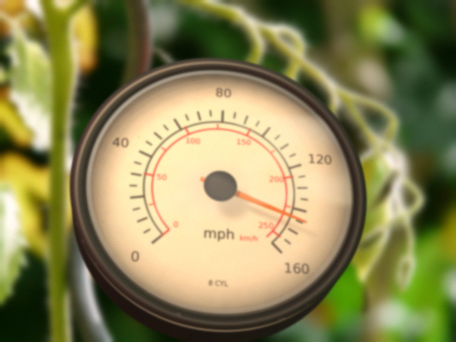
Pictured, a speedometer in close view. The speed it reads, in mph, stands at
145 mph
